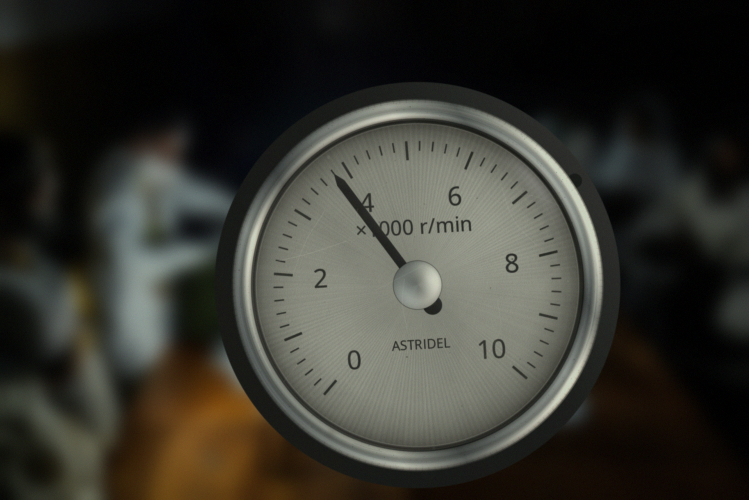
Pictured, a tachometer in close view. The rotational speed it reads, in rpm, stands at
3800 rpm
